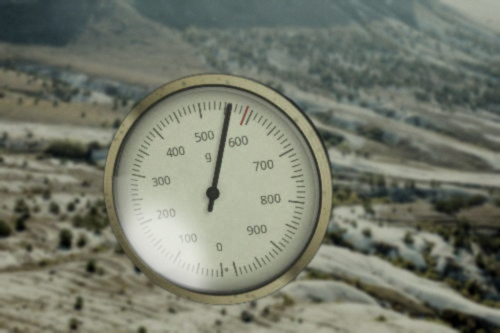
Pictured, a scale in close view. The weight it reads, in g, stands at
560 g
